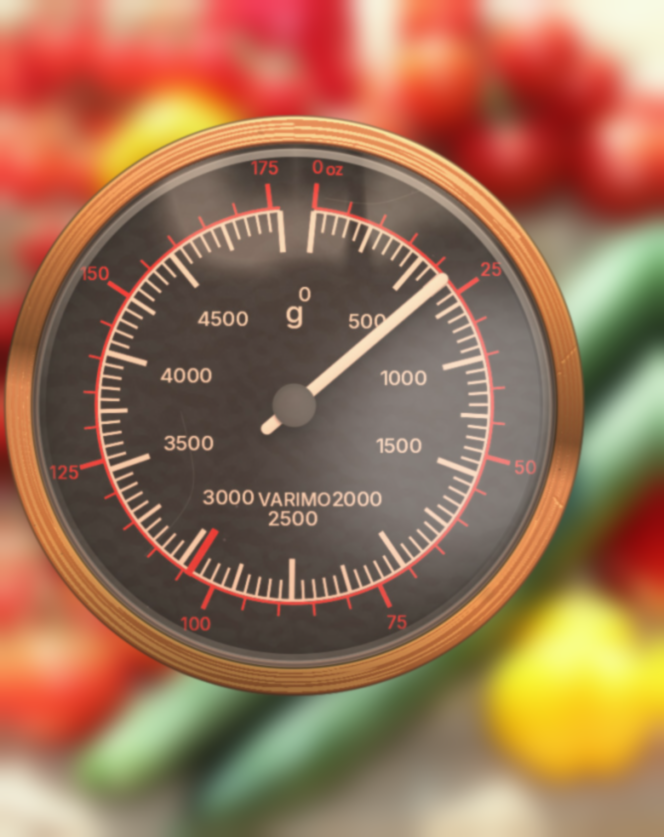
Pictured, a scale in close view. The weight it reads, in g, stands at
625 g
